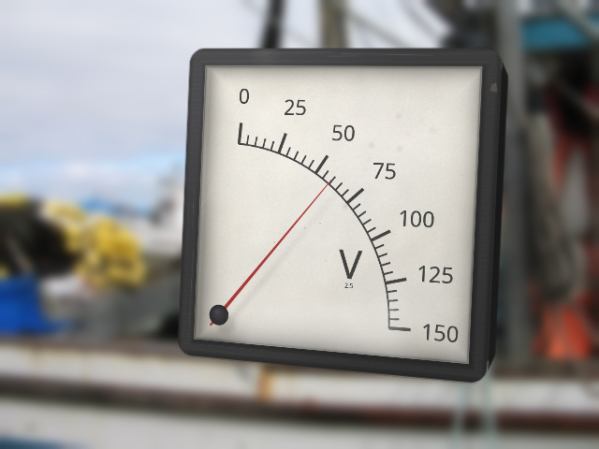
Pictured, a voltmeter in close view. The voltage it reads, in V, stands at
60 V
